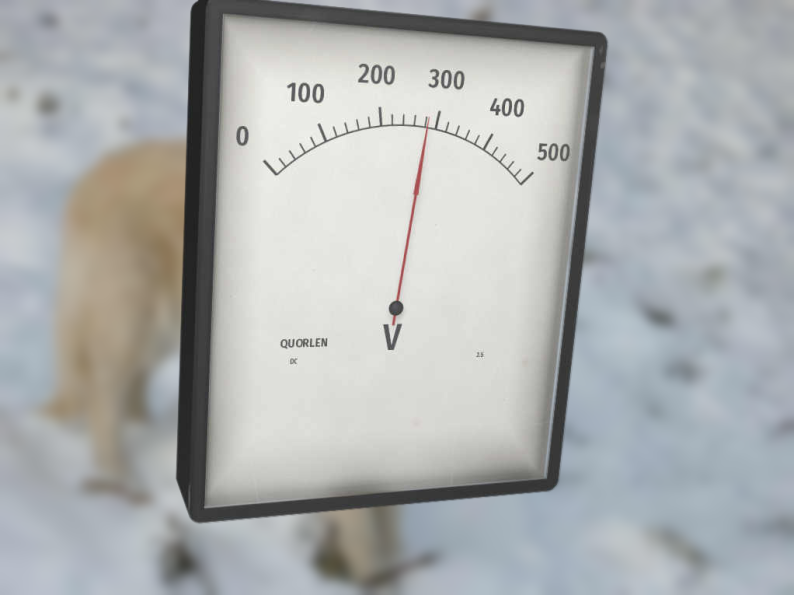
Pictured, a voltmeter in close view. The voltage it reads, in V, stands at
280 V
